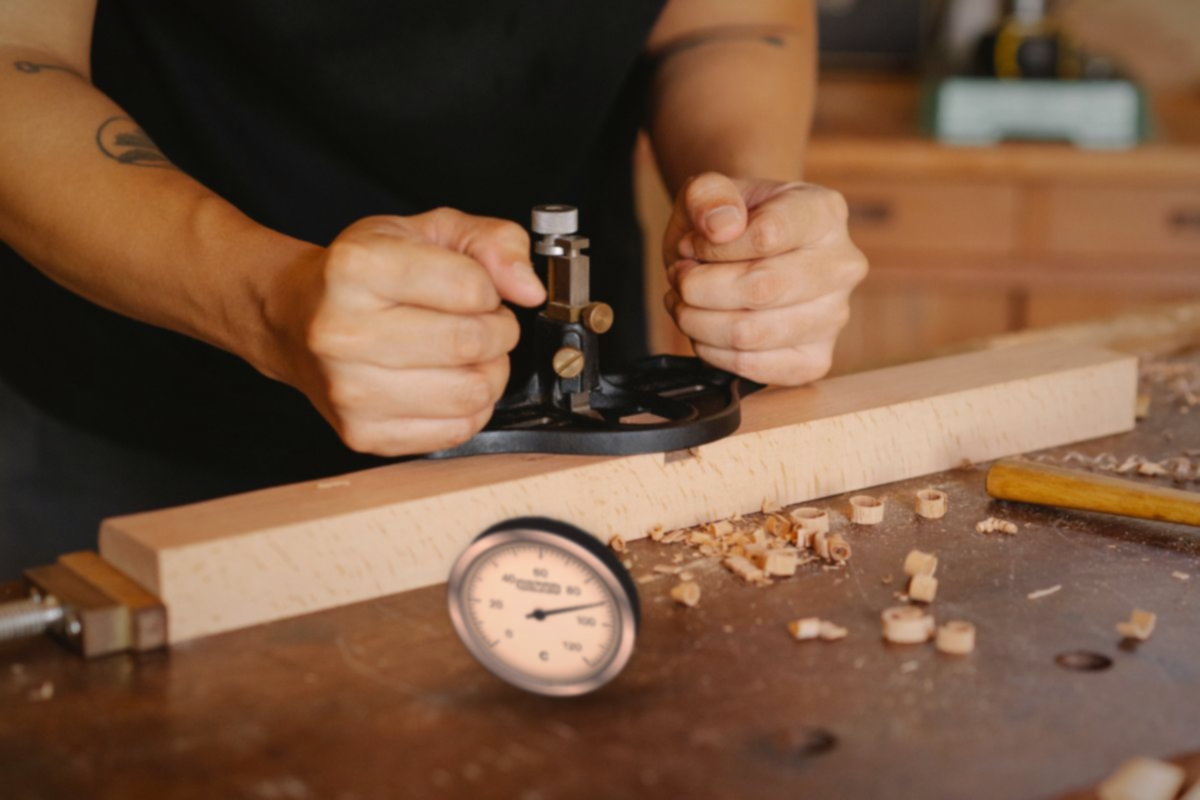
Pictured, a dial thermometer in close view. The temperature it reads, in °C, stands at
90 °C
